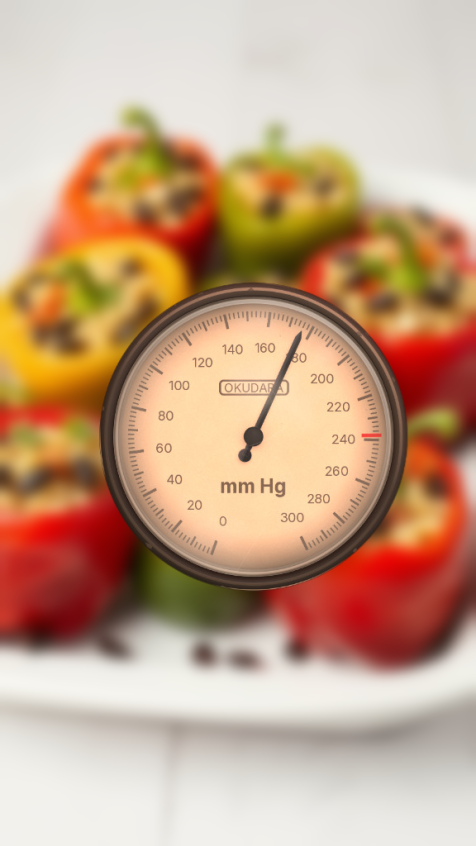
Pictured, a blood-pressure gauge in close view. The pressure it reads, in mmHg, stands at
176 mmHg
